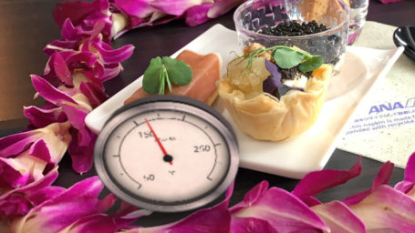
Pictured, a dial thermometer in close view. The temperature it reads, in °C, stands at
162.5 °C
